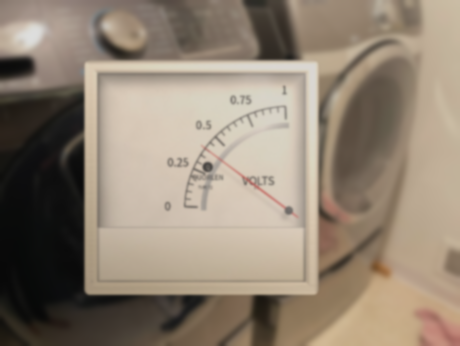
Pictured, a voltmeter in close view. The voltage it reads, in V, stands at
0.4 V
